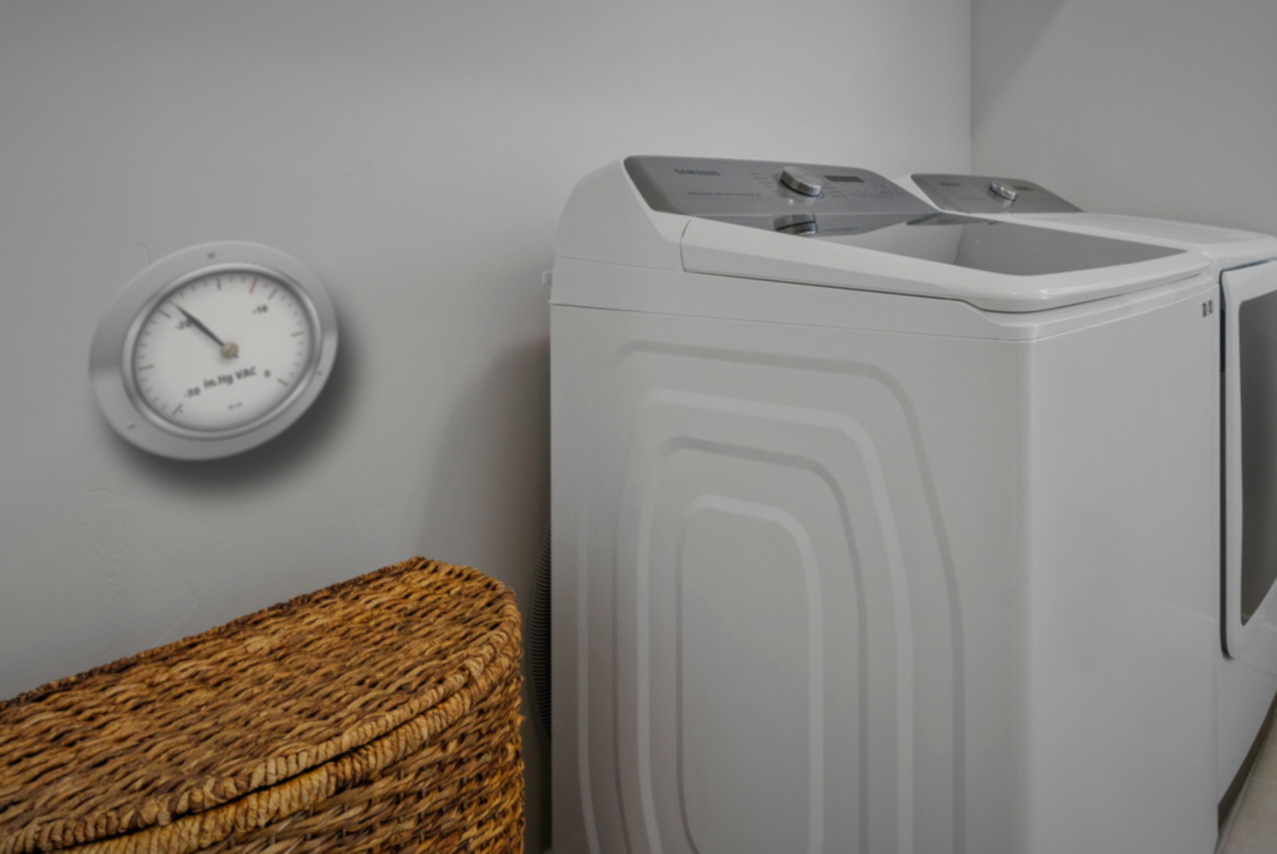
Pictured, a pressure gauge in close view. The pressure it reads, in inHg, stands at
-19 inHg
